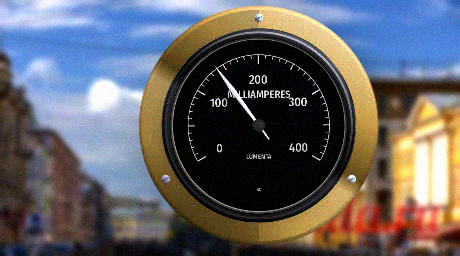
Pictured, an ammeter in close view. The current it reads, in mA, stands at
140 mA
